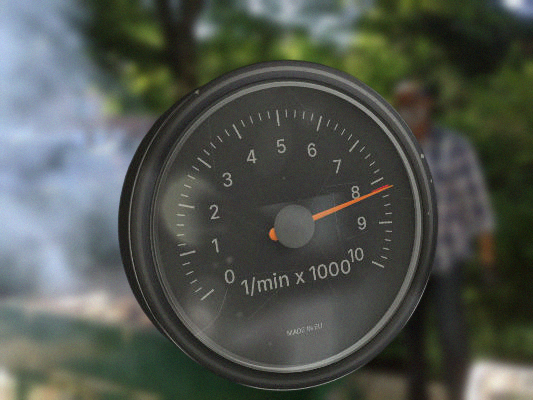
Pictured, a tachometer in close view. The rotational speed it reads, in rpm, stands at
8200 rpm
